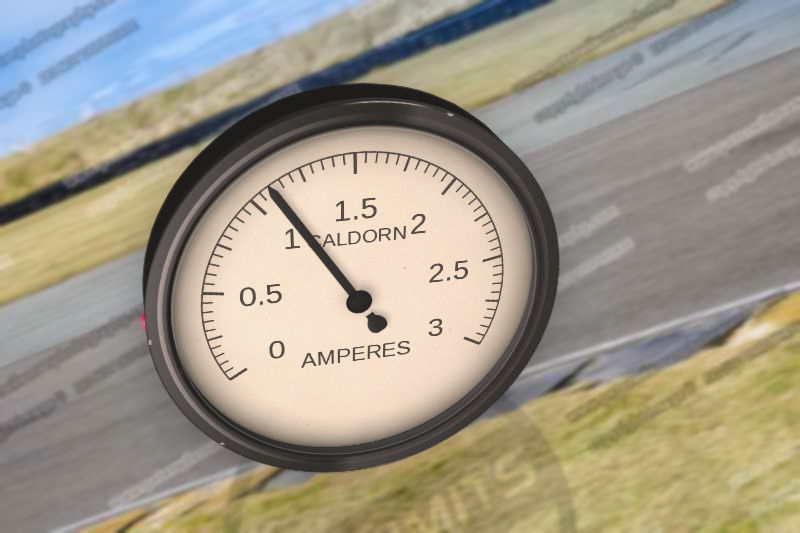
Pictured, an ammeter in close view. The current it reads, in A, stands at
1.1 A
